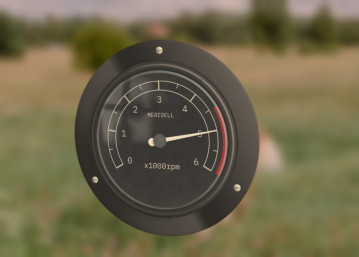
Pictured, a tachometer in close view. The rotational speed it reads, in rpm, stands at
5000 rpm
